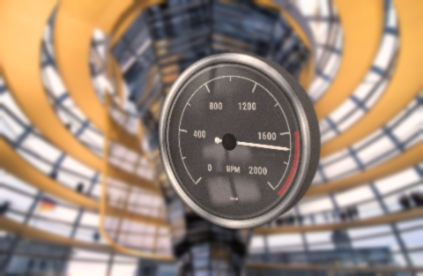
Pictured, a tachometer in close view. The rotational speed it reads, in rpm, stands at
1700 rpm
